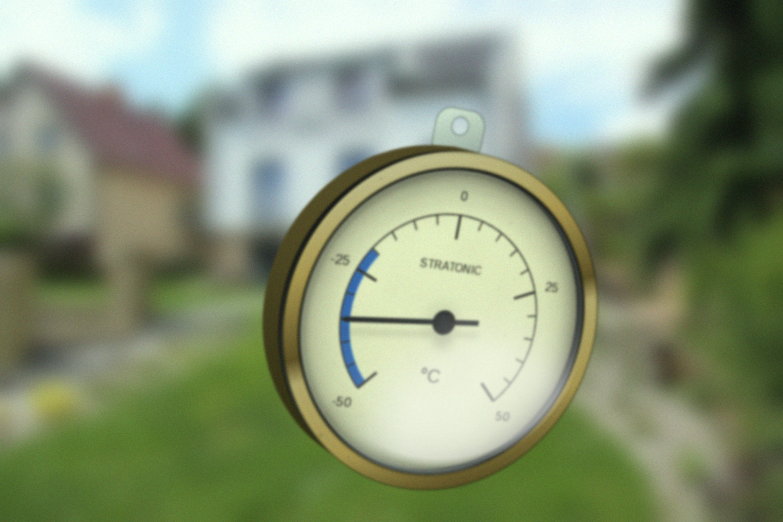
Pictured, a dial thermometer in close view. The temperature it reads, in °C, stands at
-35 °C
